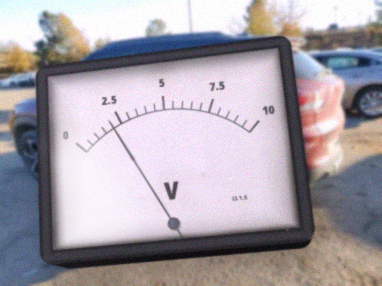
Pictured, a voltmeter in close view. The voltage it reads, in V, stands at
2 V
